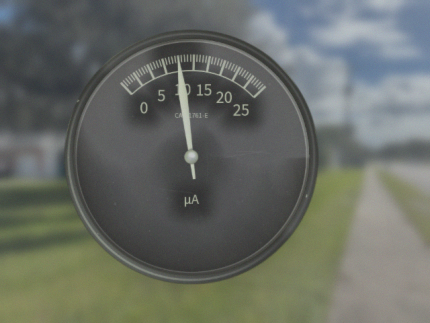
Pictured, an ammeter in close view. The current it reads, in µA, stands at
10 µA
